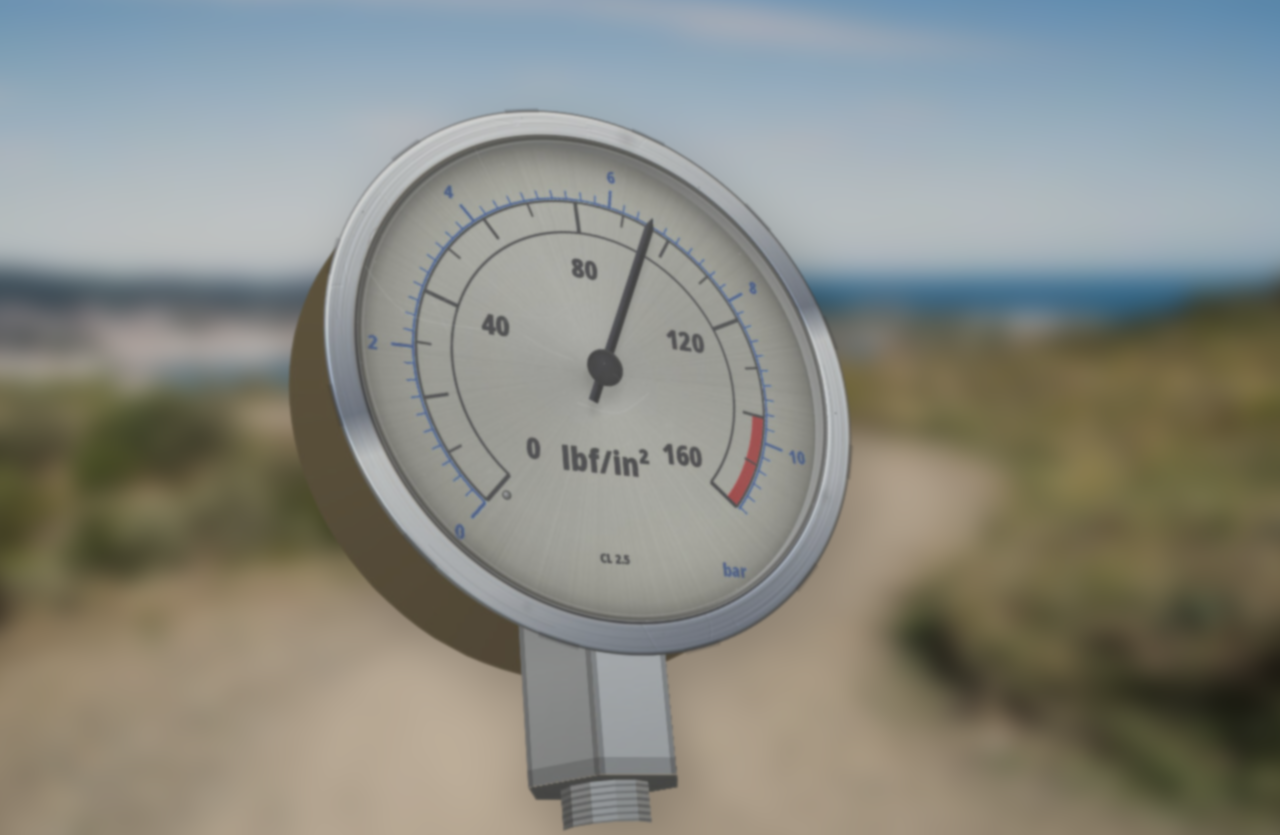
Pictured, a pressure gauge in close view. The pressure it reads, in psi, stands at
95 psi
